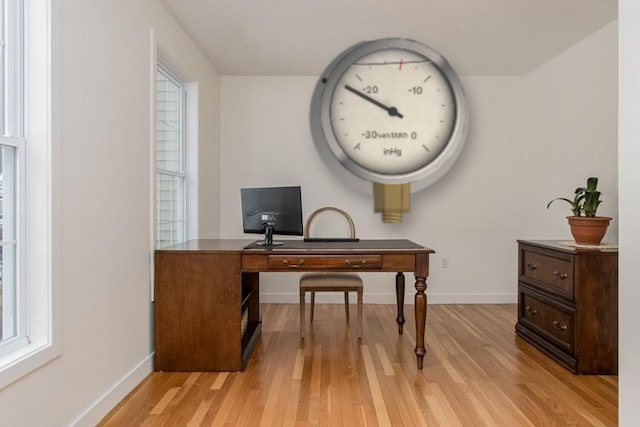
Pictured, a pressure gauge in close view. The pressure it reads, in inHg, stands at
-22 inHg
